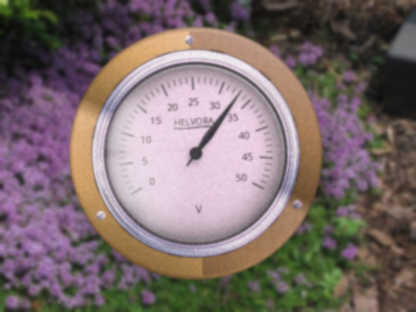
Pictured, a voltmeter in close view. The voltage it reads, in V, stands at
33 V
